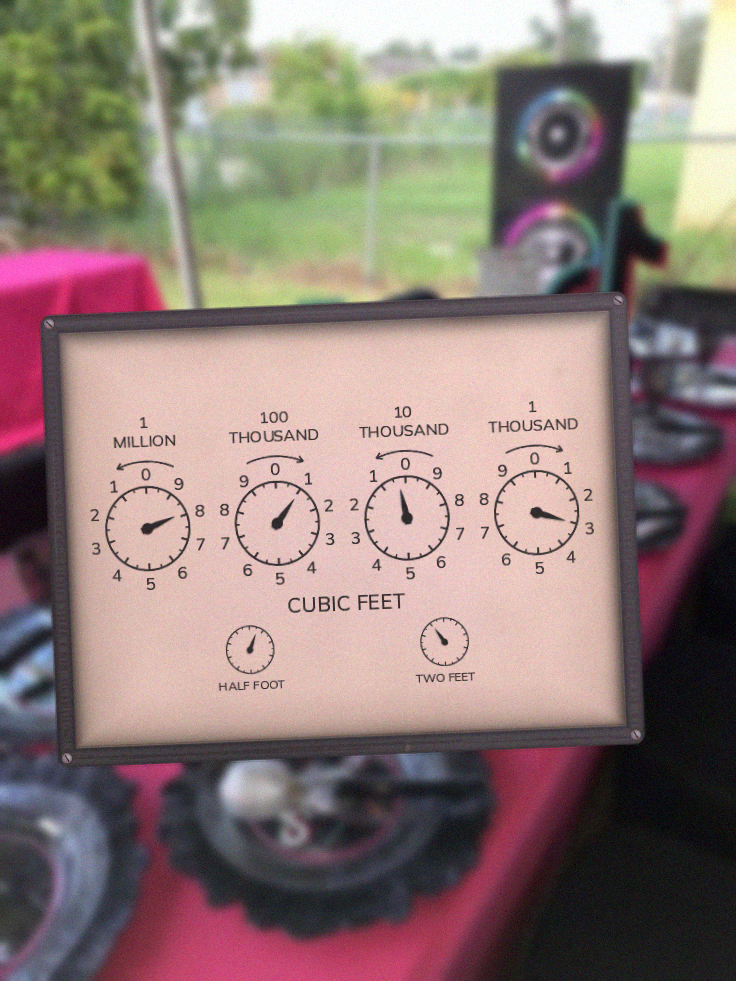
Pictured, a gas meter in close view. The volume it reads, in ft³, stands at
810300 ft³
